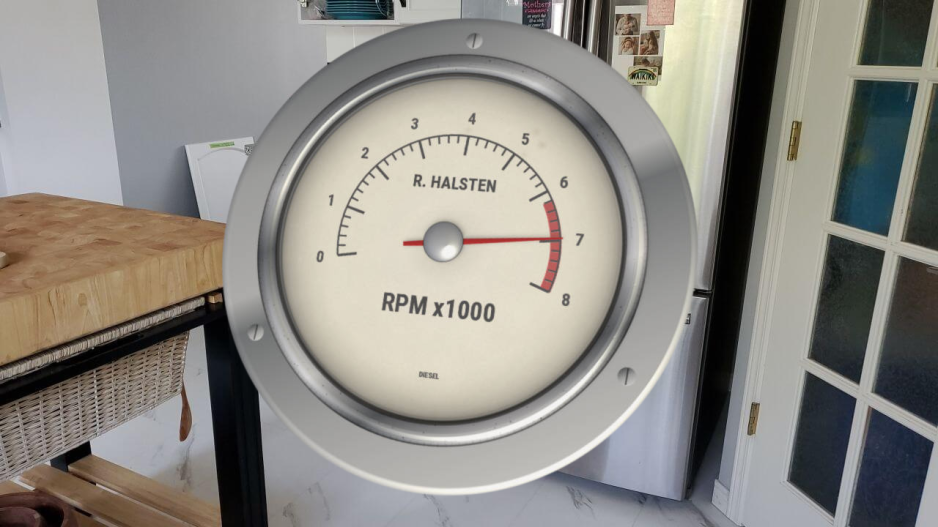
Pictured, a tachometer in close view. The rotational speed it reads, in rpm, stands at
7000 rpm
